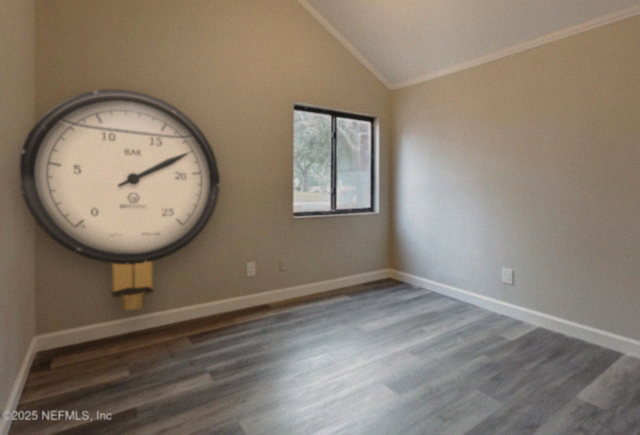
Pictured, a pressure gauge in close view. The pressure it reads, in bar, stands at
18 bar
